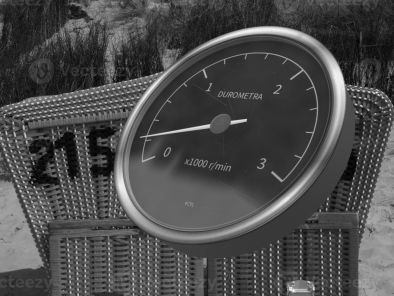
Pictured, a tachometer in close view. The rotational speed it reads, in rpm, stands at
200 rpm
